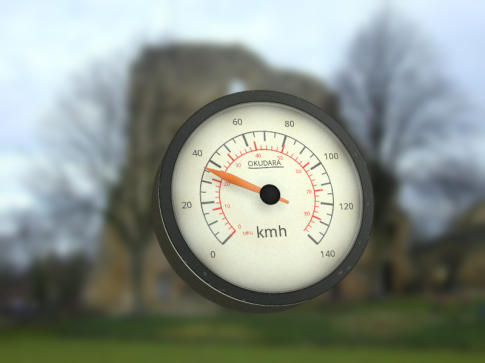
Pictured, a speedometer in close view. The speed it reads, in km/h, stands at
35 km/h
